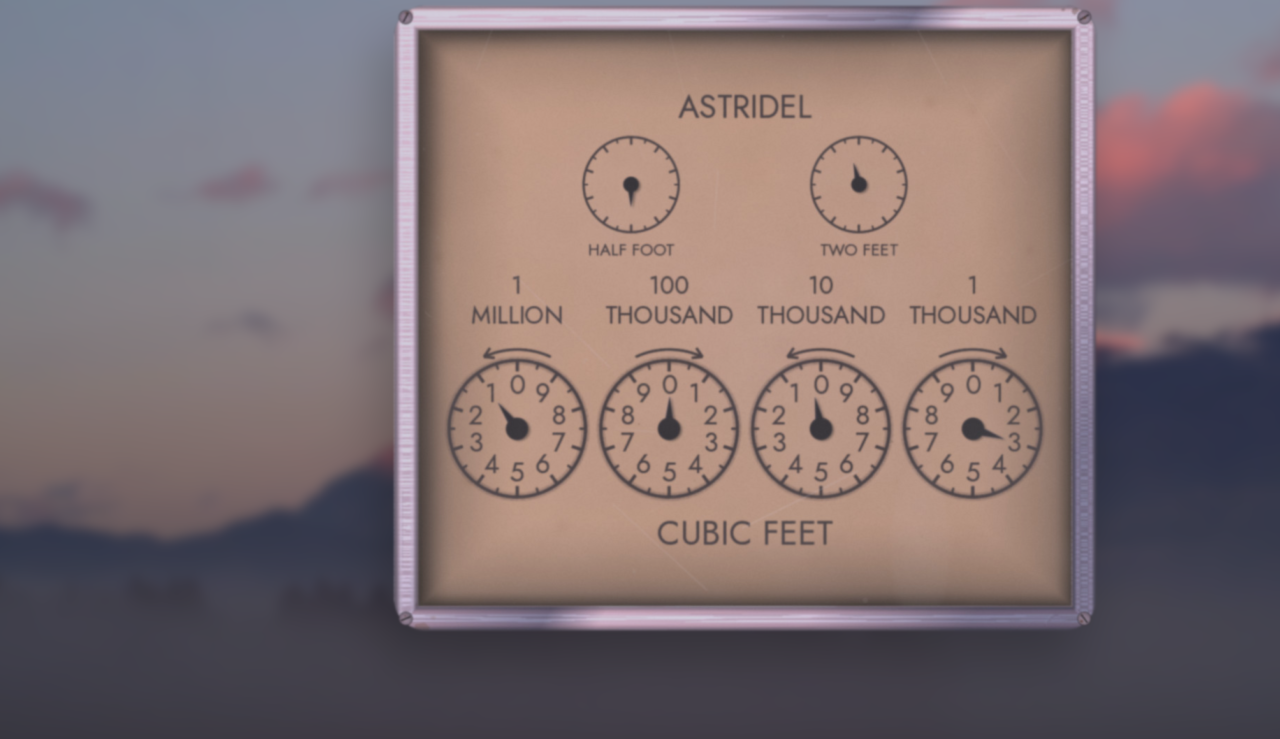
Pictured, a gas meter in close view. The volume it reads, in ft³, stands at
100300 ft³
